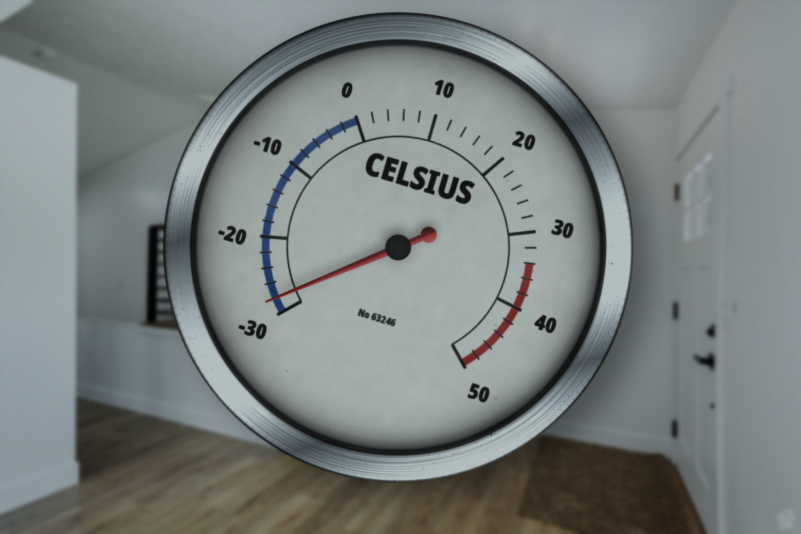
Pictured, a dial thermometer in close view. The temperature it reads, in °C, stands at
-28 °C
